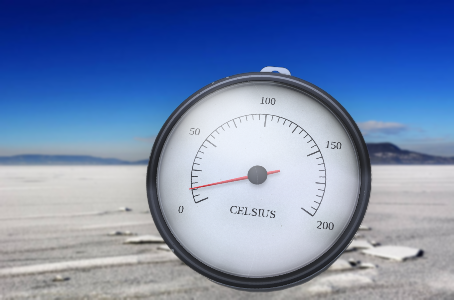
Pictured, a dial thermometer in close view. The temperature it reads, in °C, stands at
10 °C
